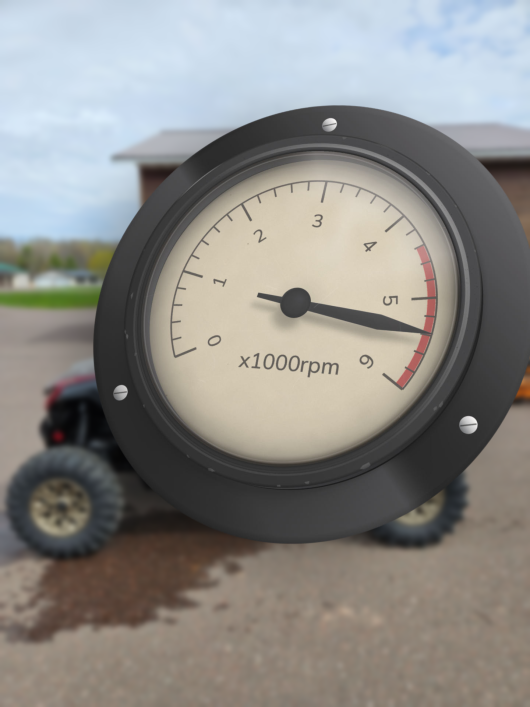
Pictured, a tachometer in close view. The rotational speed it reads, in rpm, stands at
5400 rpm
